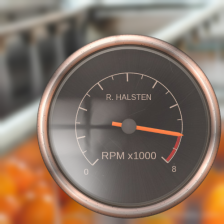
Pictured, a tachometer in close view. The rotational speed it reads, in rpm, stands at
7000 rpm
